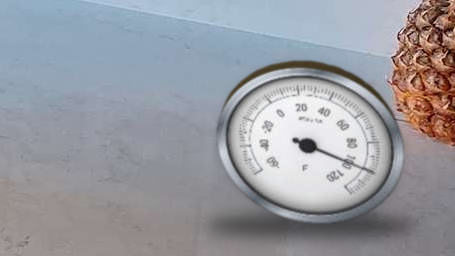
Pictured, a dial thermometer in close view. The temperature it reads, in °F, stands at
100 °F
